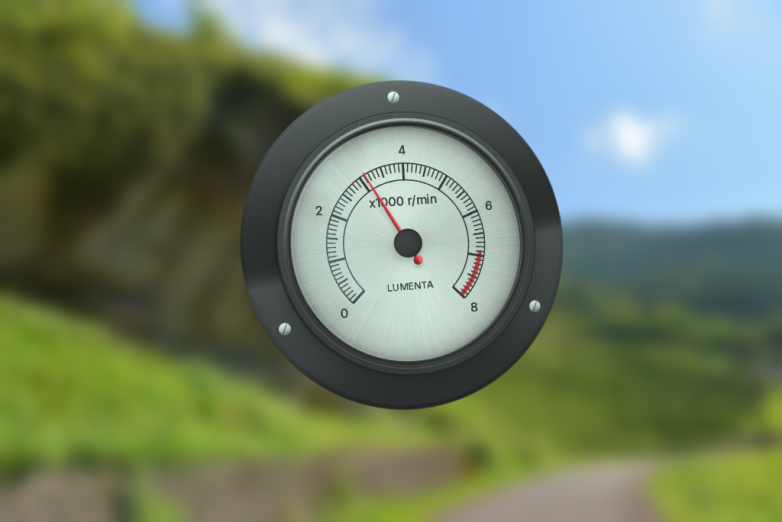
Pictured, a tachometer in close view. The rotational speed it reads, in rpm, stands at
3100 rpm
